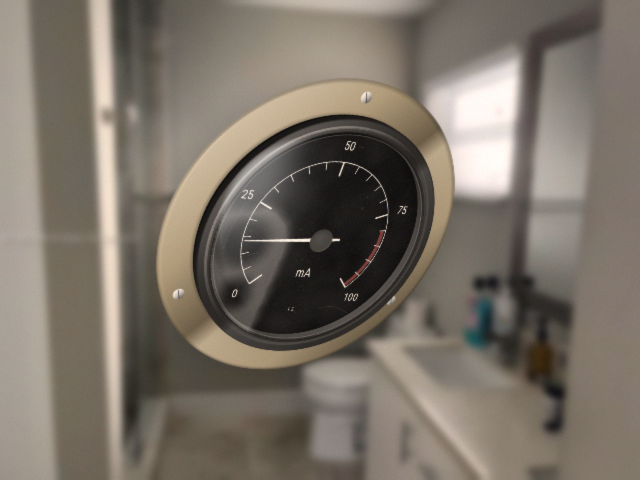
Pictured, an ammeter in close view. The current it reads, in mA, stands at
15 mA
